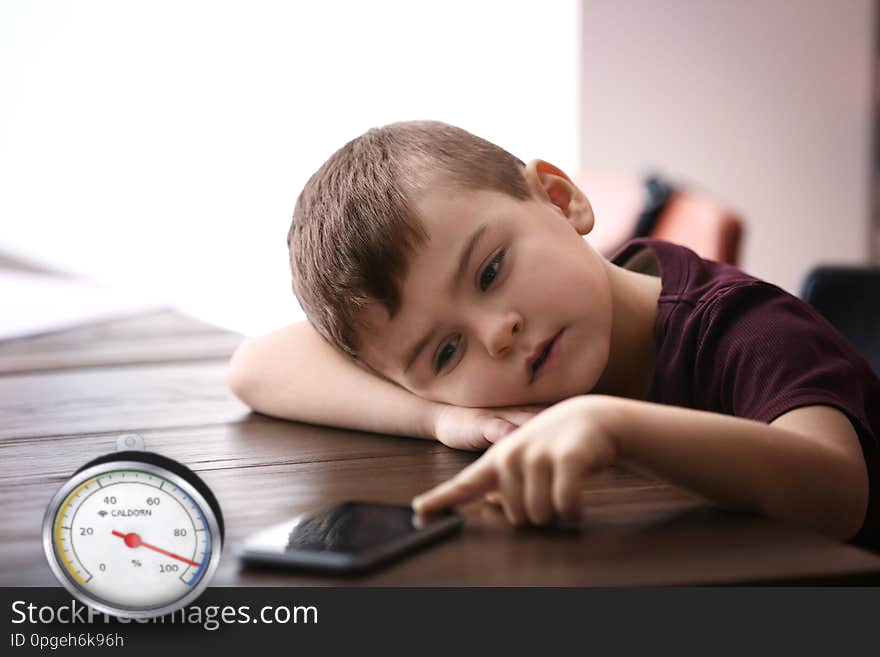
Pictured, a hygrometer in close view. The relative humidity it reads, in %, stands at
92 %
